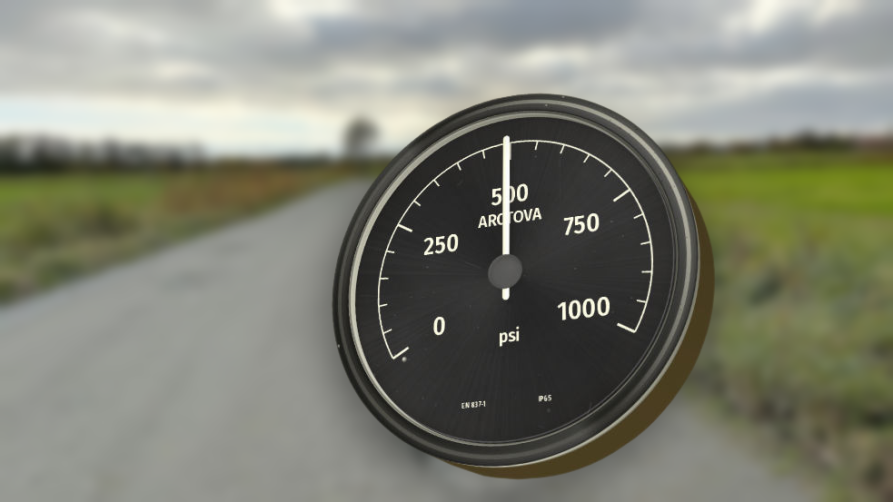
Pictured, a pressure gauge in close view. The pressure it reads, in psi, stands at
500 psi
